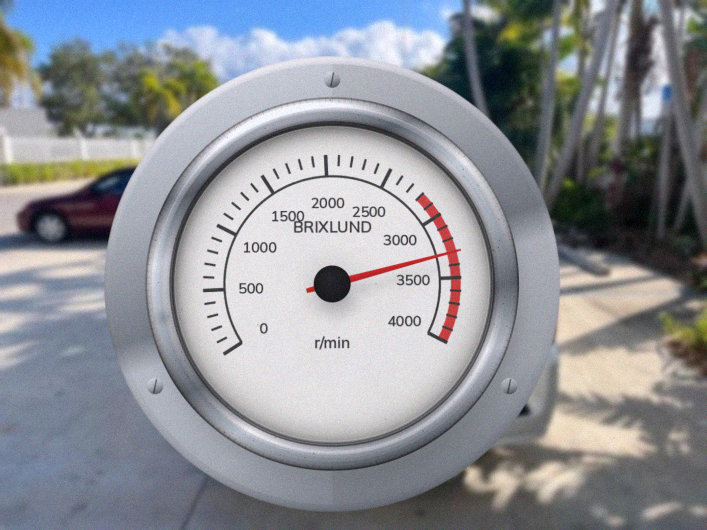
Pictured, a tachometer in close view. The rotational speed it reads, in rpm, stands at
3300 rpm
